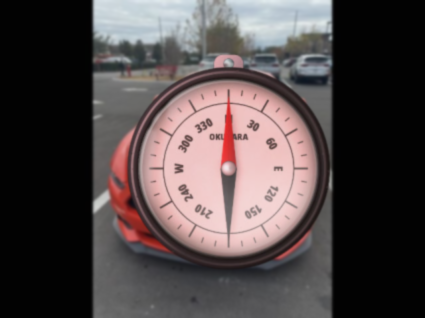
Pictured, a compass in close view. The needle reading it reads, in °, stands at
0 °
